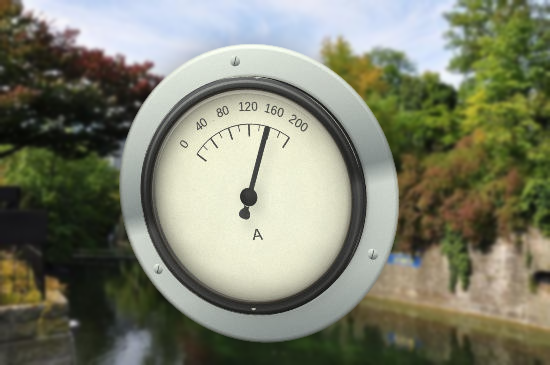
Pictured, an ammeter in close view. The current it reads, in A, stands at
160 A
